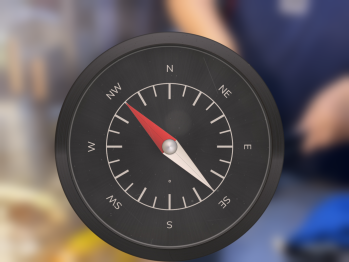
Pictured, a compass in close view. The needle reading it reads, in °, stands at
315 °
